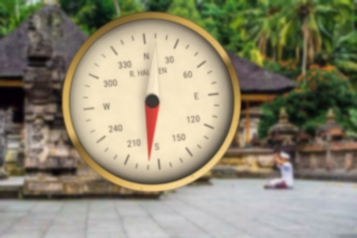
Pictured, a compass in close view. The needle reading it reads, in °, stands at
190 °
